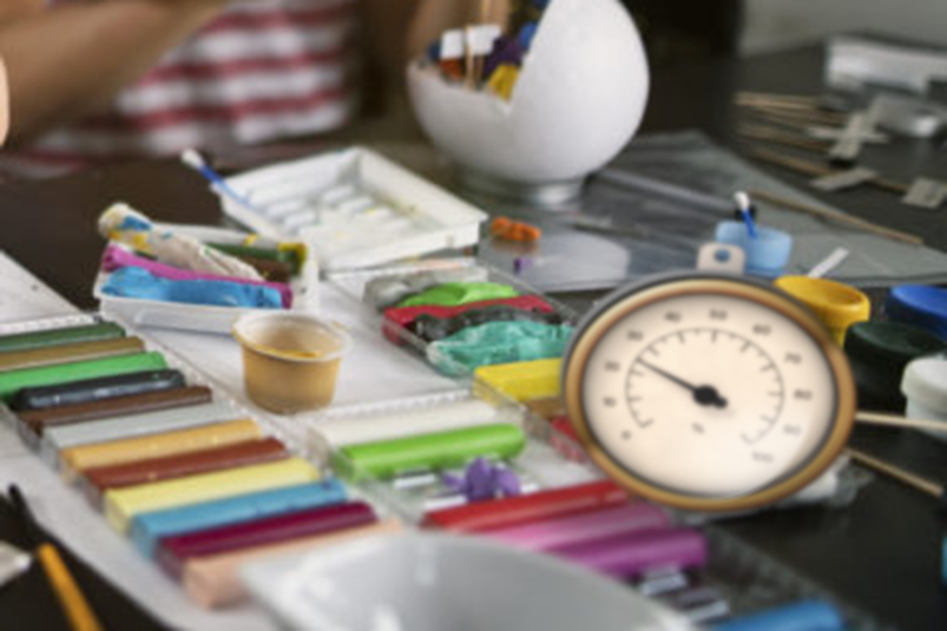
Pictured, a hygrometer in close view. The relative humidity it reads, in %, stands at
25 %
